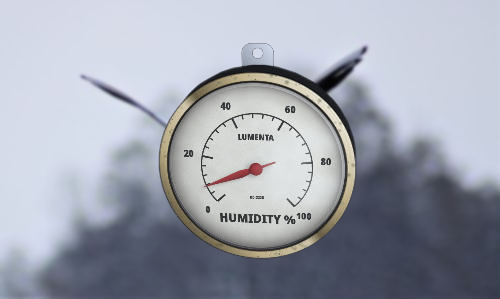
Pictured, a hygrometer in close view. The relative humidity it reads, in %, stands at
8 %
